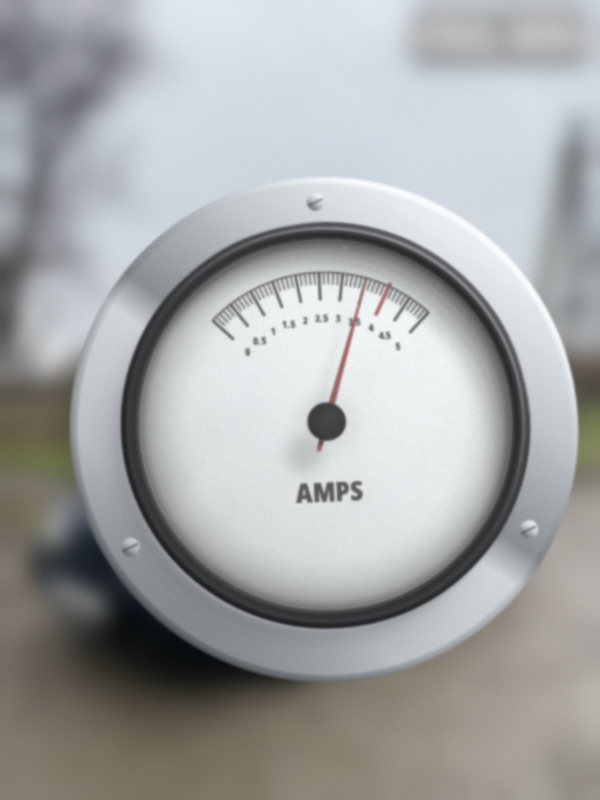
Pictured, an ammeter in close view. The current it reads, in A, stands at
3.5 A
